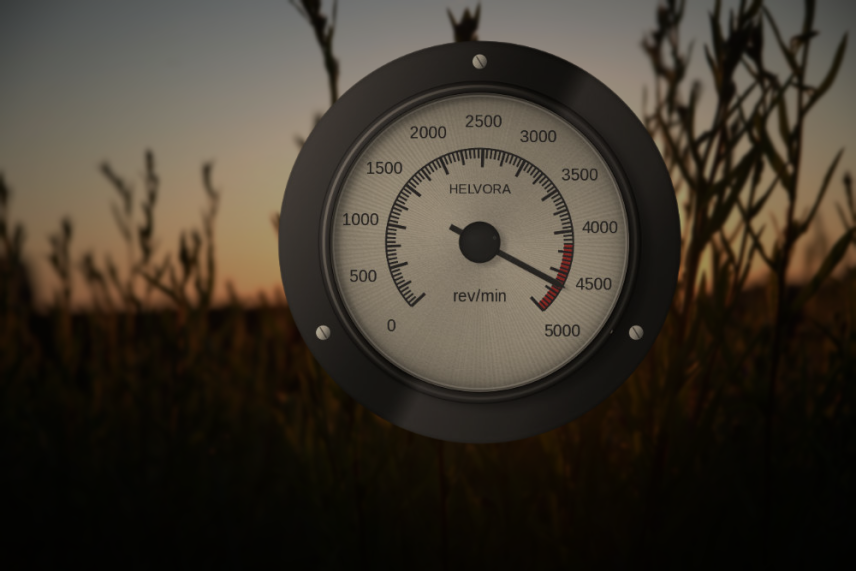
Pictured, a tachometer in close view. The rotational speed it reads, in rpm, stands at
4650 rpm
